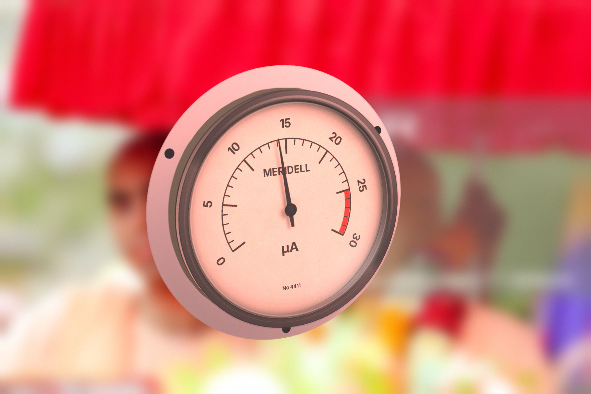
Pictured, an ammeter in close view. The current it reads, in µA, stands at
14 µA
